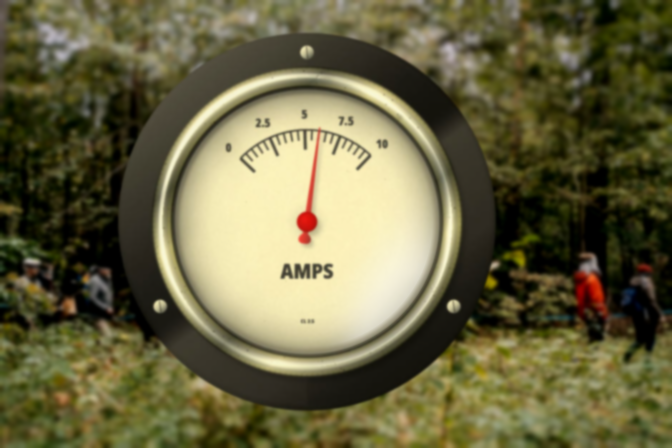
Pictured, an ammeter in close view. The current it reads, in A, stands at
6 A
